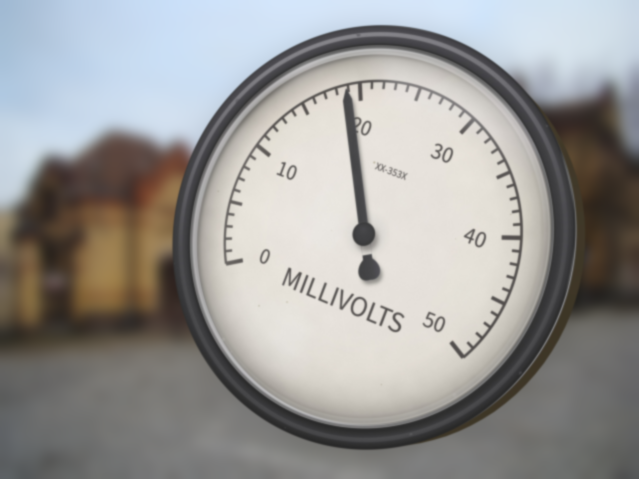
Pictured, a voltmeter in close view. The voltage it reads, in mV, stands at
19 mV
